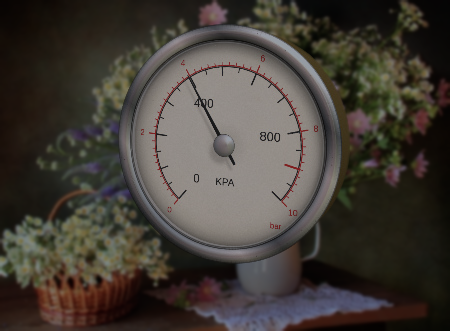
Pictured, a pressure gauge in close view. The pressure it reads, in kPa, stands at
400 kPa
